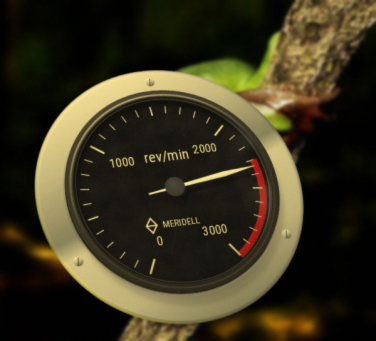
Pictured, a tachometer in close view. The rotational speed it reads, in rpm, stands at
2350 rpm
